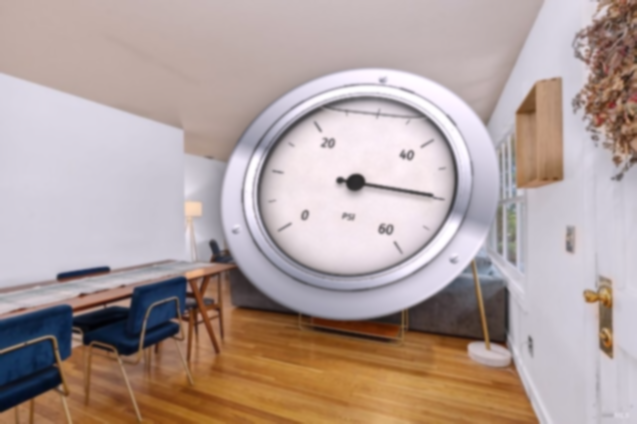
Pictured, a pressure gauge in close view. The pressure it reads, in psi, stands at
50 psi
